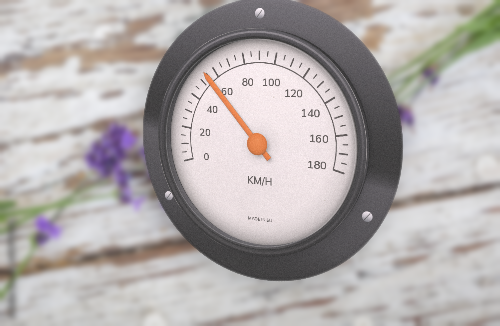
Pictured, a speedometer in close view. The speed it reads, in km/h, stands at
55 km/h
